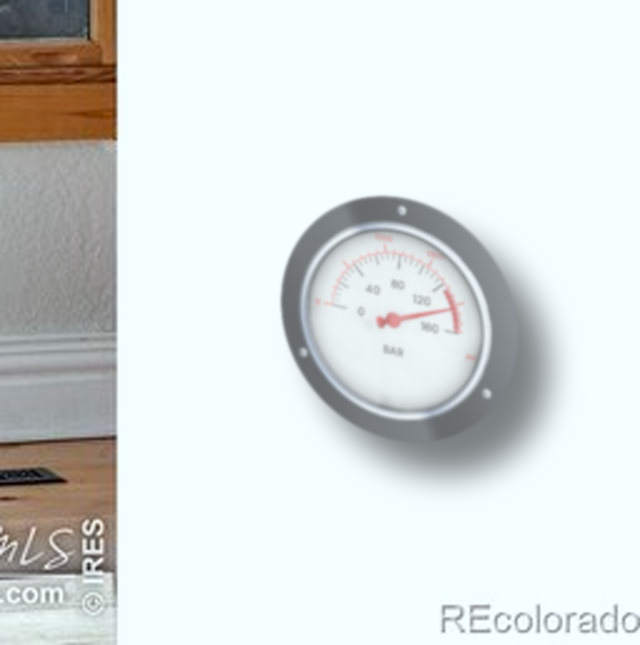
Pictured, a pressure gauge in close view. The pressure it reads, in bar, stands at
140 bar
